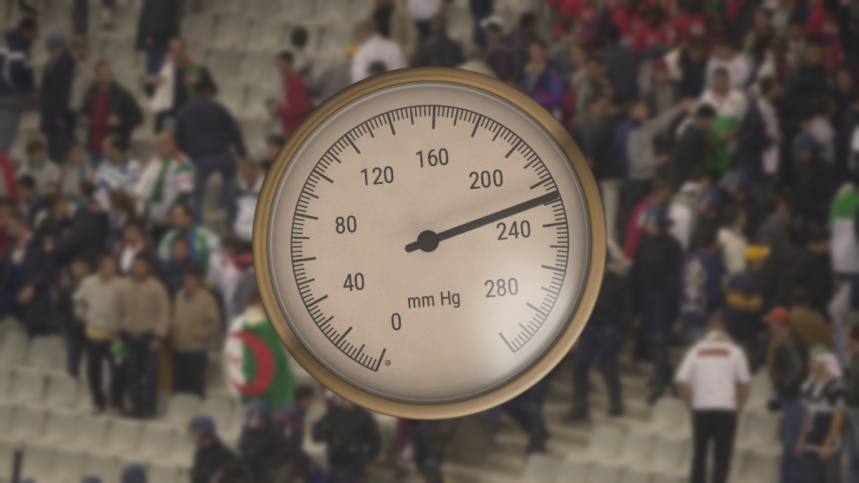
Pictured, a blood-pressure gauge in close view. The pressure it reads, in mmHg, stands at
228 mmHg
